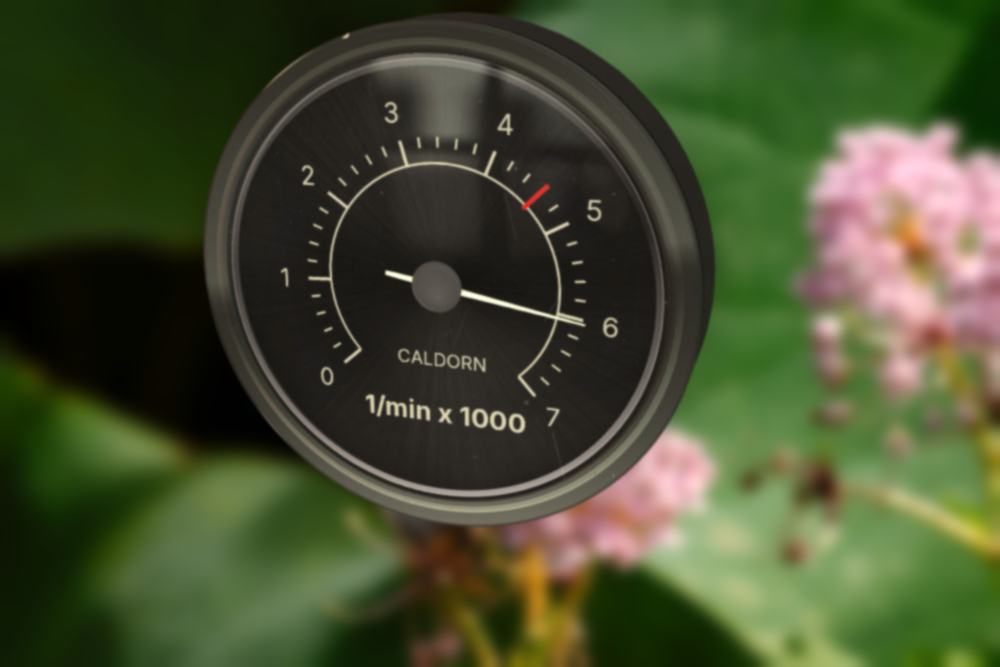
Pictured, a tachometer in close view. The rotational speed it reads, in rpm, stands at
6000 rpm
